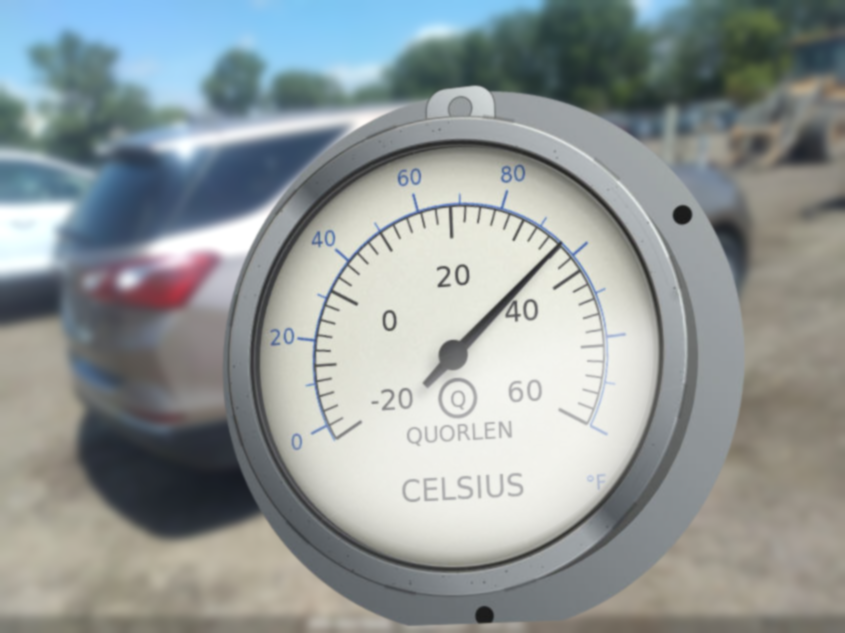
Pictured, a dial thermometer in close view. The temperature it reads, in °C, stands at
36 °C
